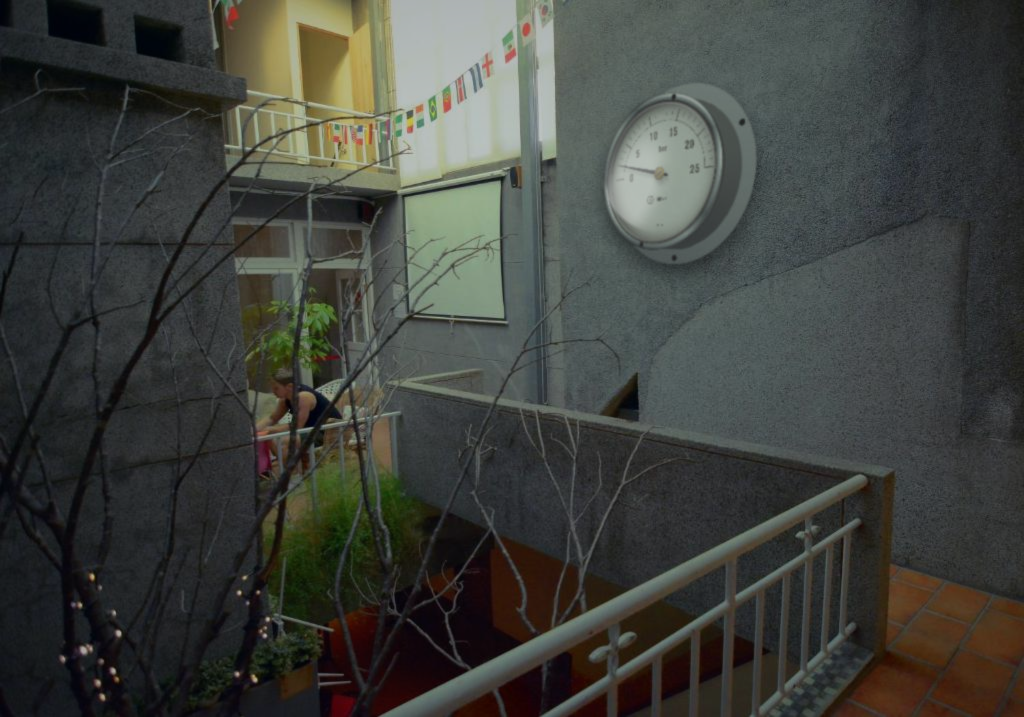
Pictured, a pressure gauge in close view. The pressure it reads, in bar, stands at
2 bar
